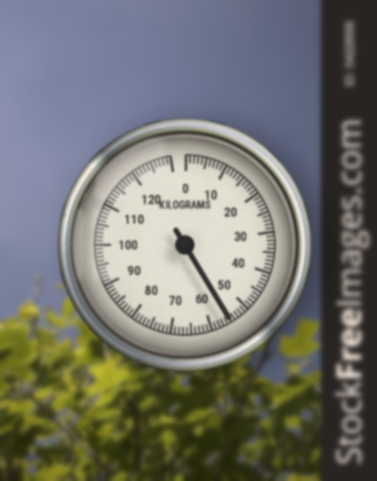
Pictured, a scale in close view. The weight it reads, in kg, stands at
55 kg
